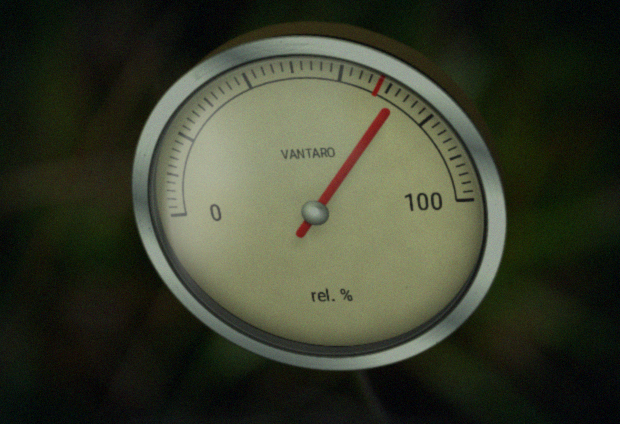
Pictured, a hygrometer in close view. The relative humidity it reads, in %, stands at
72 %
